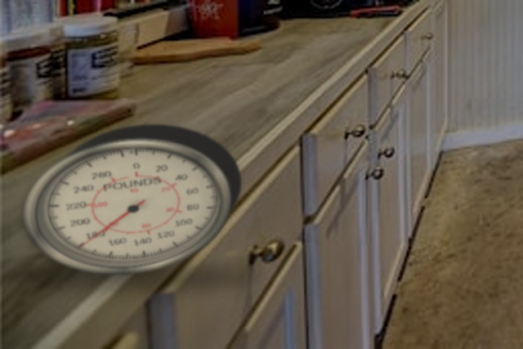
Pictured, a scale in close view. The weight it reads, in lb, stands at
180 lb
